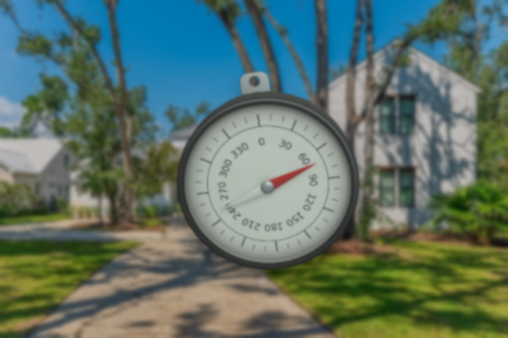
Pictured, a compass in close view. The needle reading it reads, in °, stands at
70 °
